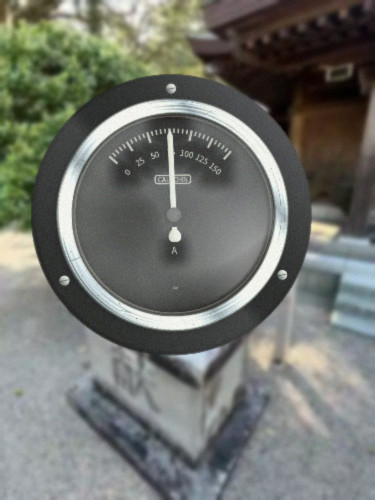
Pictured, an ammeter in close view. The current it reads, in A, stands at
75 A
